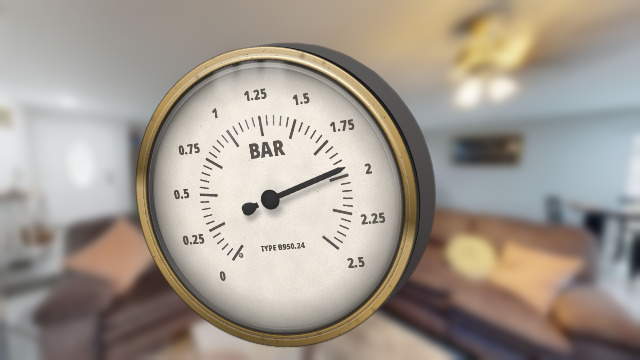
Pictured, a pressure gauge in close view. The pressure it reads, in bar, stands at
1.95 bar
